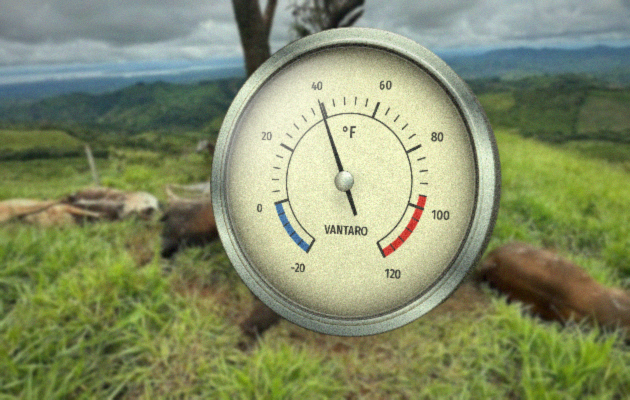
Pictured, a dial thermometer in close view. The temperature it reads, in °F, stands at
40 °F
